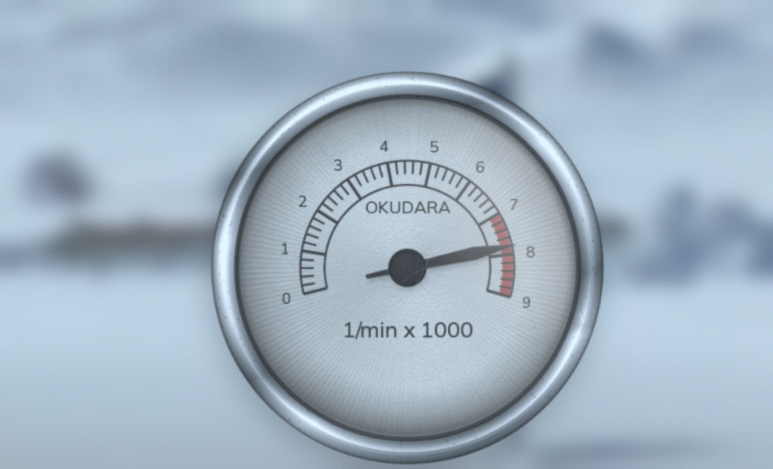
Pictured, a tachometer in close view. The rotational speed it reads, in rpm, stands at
7800 rpm
